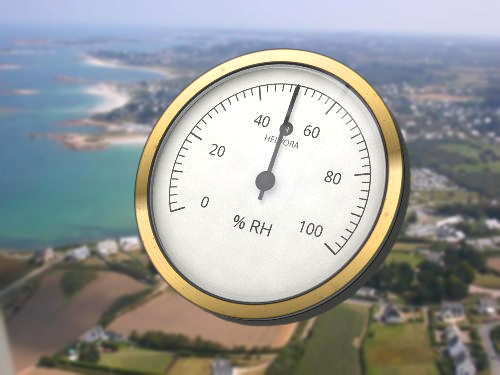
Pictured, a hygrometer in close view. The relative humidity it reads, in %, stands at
50 %
